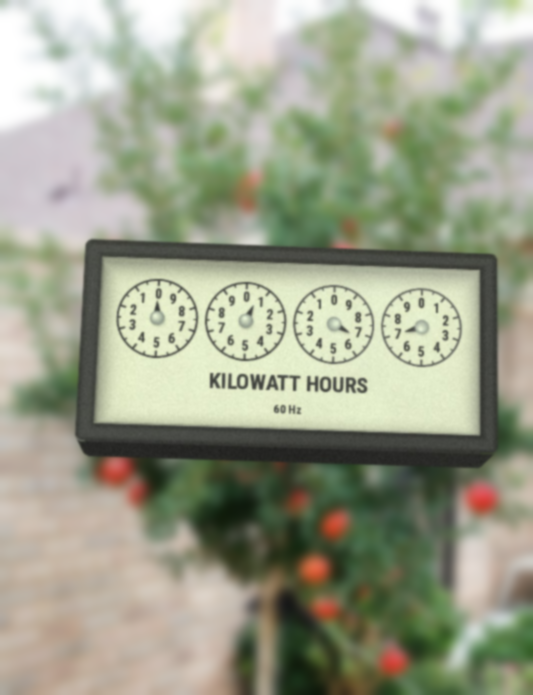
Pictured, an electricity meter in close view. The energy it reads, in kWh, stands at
67 kWh
